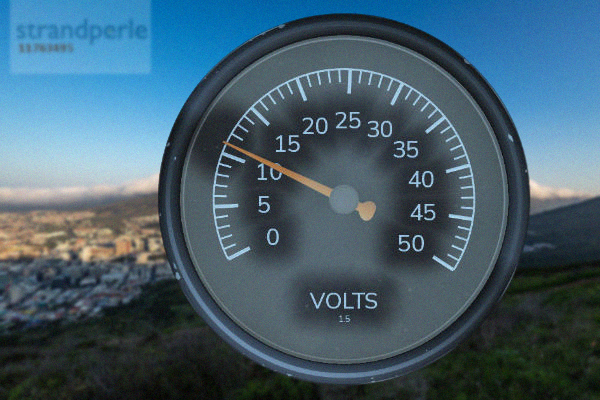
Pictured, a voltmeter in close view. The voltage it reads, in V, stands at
11 V
